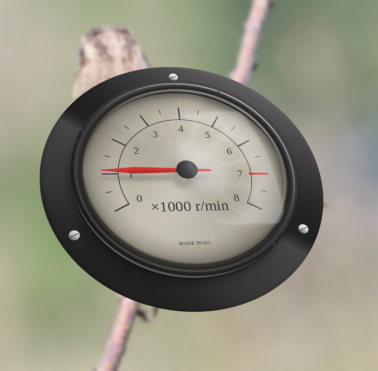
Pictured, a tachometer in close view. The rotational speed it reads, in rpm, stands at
1000 rpm
